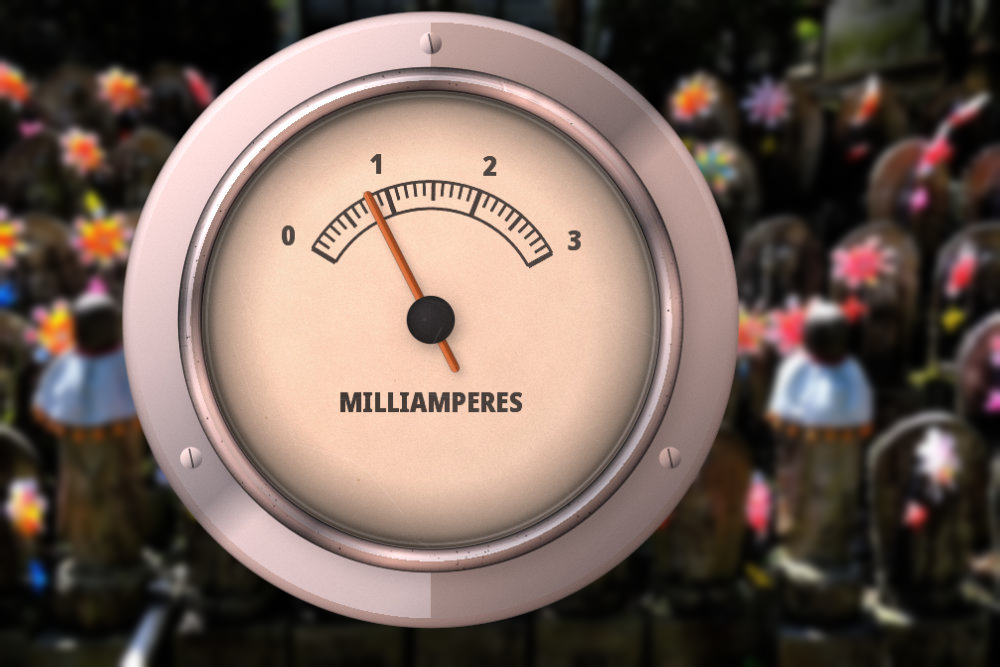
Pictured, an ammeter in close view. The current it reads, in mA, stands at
0.8 mA
